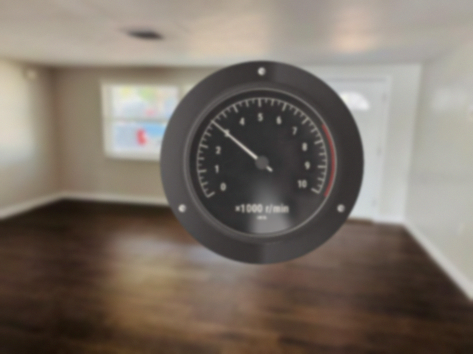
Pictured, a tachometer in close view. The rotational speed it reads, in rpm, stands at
3000 rpm
